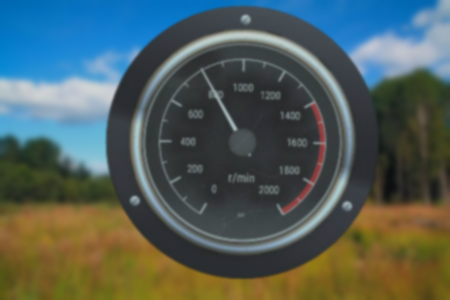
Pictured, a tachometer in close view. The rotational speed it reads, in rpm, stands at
800 rpm
